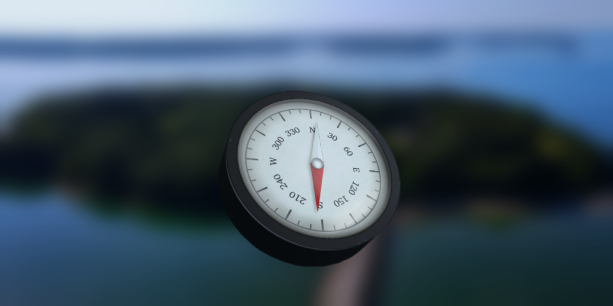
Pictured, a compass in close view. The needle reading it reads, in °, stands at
185 °
